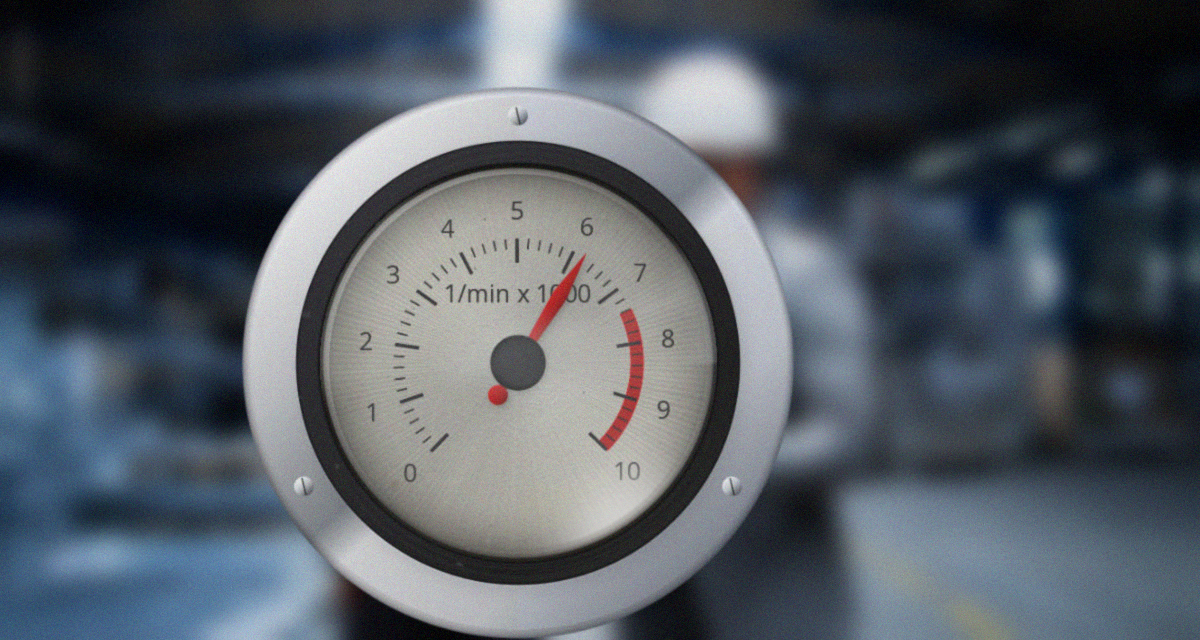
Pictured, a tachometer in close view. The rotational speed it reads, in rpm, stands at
6200 rpm
